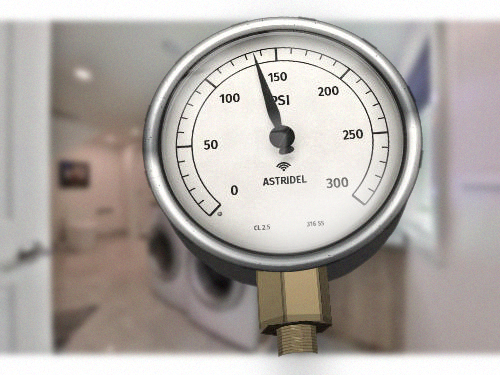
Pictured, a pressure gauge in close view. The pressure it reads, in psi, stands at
135 psi
